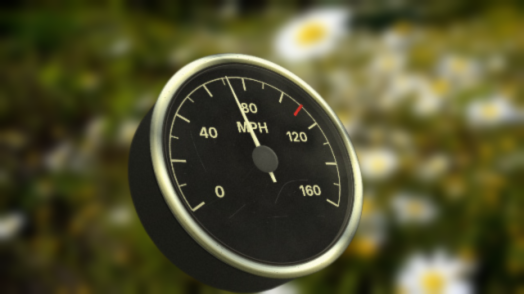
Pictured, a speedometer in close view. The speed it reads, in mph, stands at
70 mph
